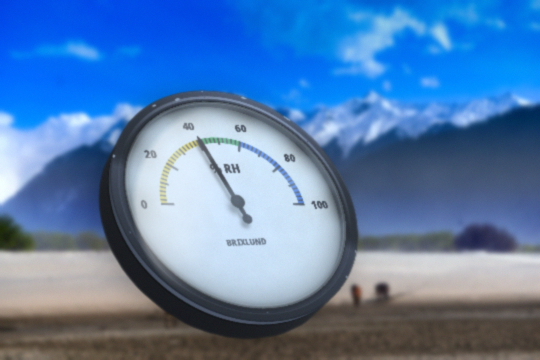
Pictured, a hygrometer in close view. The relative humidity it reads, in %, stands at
40 %
